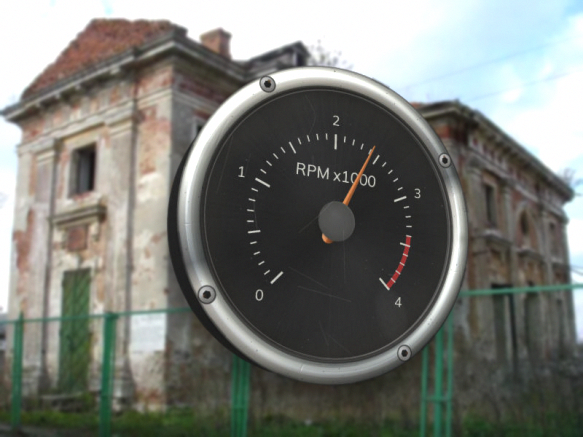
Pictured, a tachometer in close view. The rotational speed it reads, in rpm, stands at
2400 rpm
